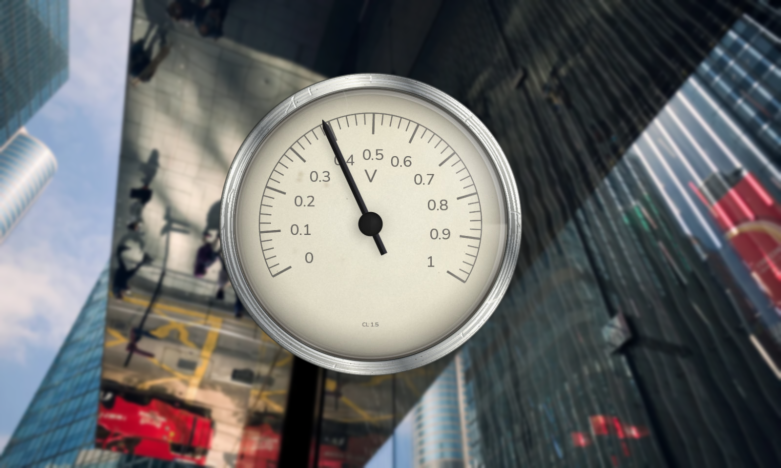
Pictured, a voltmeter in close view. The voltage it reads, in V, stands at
0.39 V
